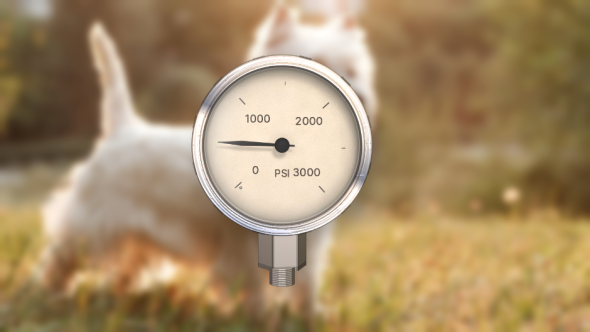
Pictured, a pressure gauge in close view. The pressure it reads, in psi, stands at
500 psi
